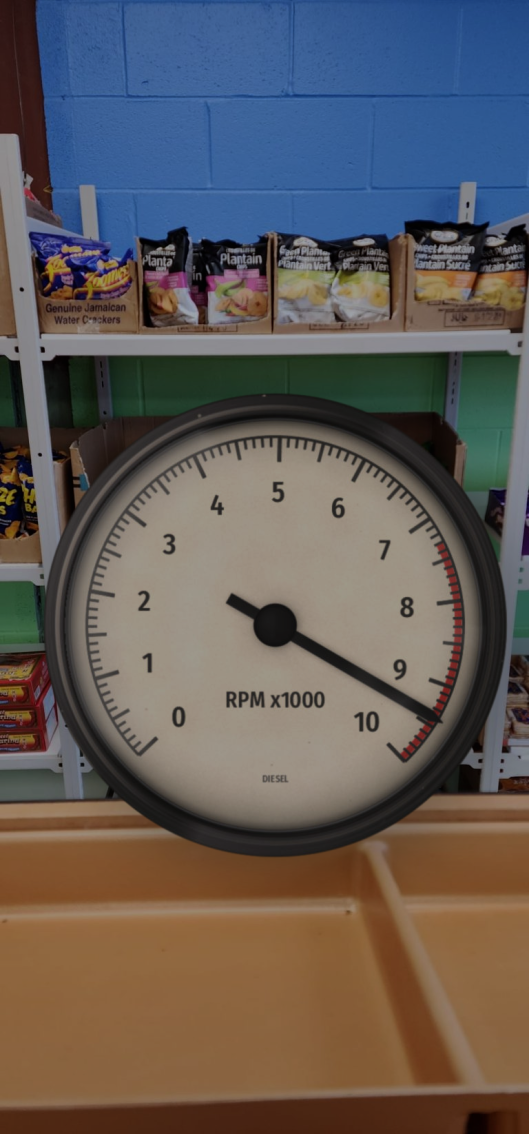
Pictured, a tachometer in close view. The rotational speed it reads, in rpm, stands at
9400 rpm
